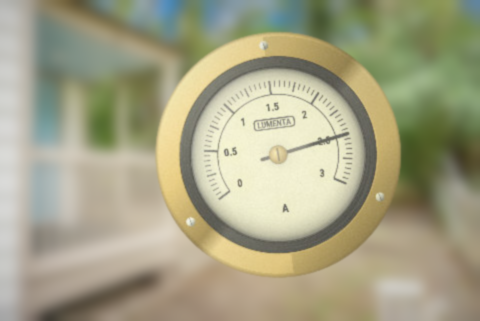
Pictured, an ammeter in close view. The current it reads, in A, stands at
2.5 A
